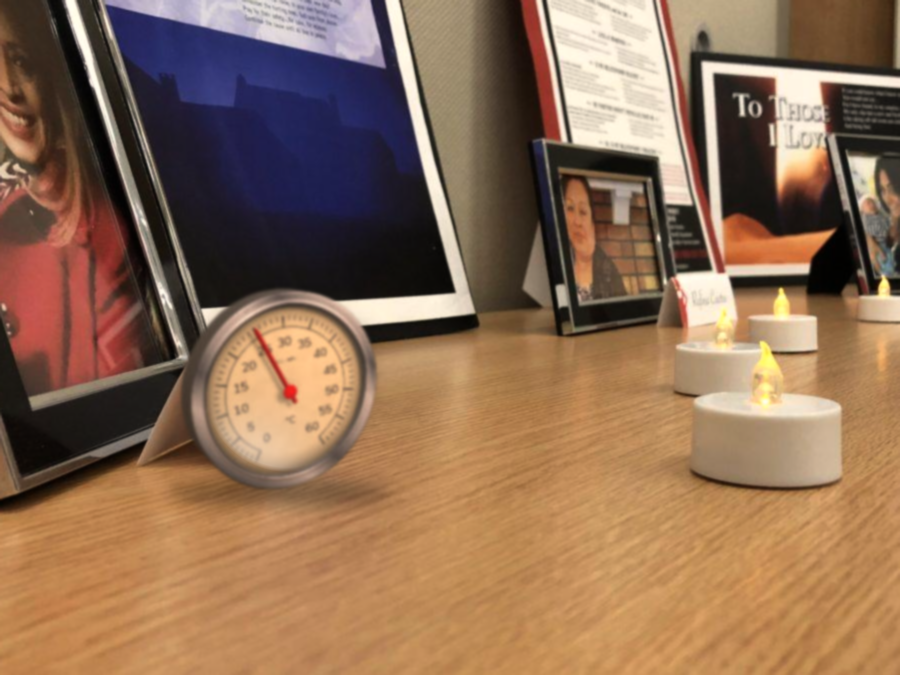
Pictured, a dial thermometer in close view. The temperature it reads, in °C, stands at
25 °C
